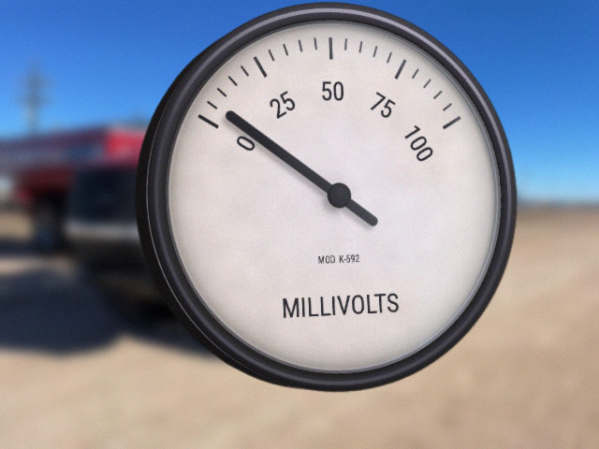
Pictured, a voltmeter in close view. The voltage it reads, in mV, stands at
5 mV
